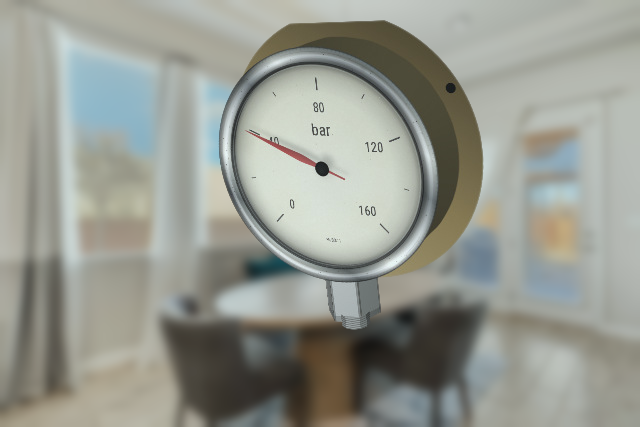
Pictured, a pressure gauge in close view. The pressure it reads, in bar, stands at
40 bar
